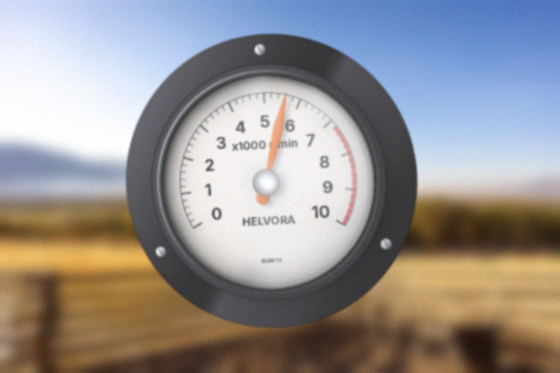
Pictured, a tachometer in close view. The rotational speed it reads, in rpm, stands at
5600 rpm
